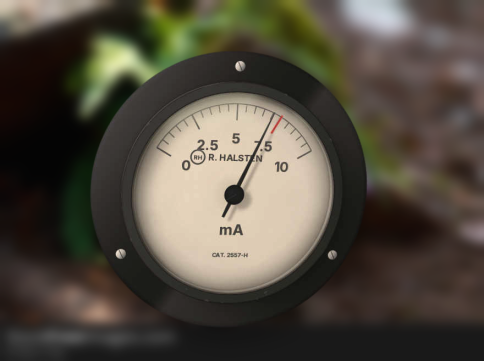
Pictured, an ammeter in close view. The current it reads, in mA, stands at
7 mA
